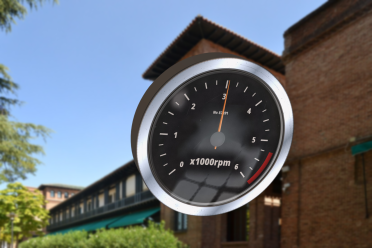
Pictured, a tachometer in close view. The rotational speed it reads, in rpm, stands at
3000 rpm
